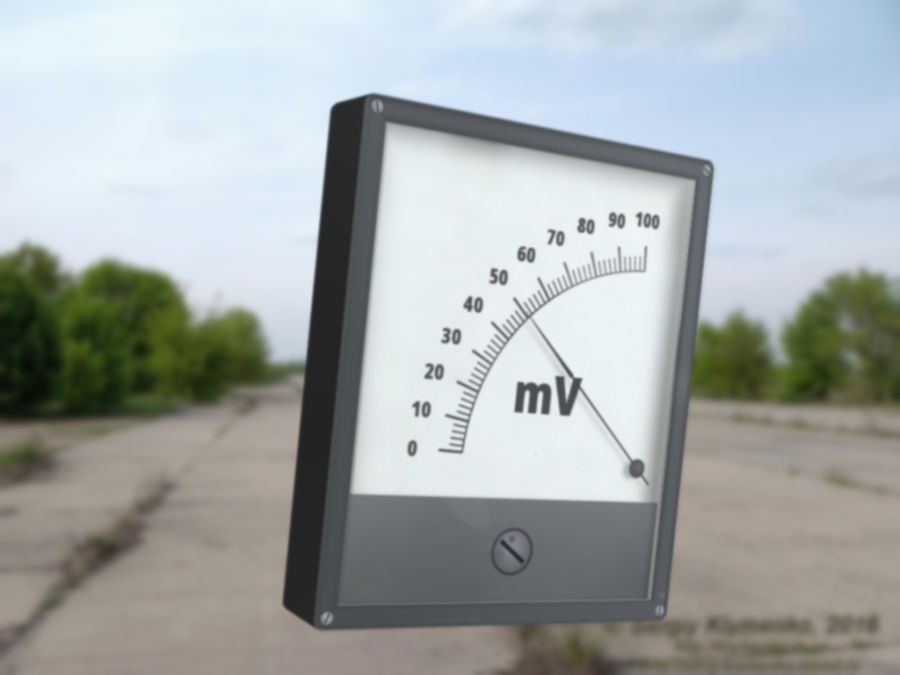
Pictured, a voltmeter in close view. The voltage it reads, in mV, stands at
50 mV
